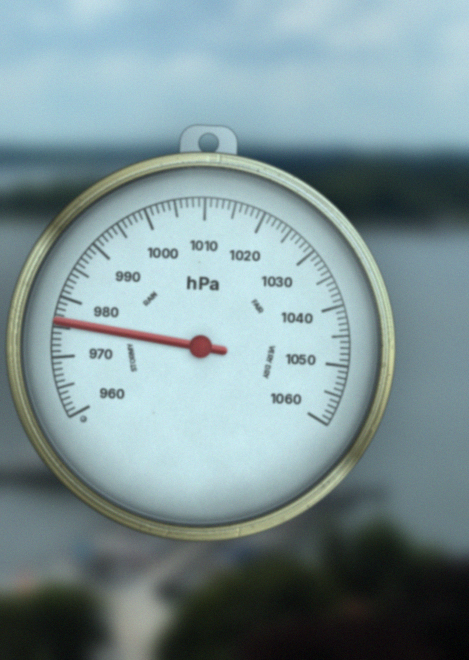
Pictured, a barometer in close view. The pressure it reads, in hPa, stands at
976 hPa
